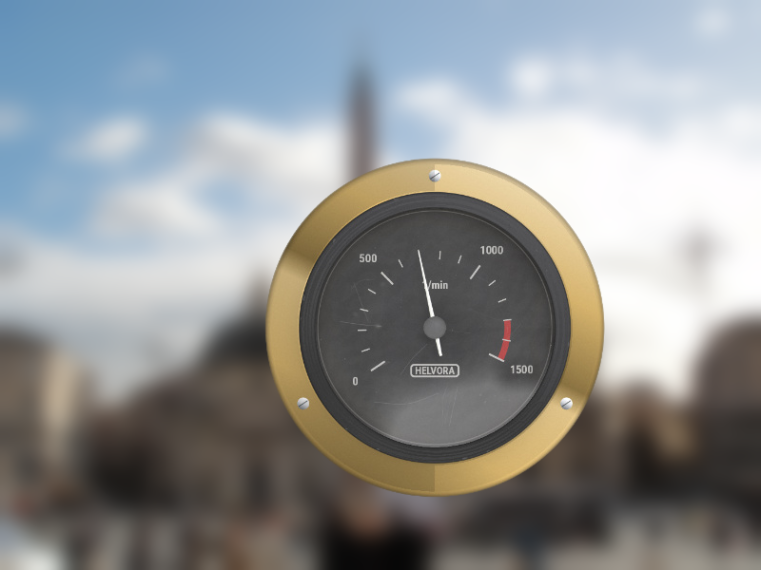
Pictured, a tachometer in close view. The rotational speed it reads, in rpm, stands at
700 rpm
